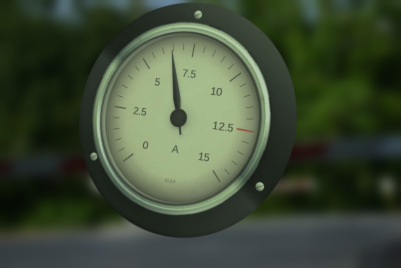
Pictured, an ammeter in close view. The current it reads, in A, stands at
6.5 A
